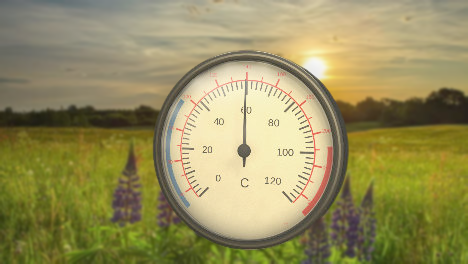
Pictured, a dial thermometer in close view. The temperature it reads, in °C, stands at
60 °C
